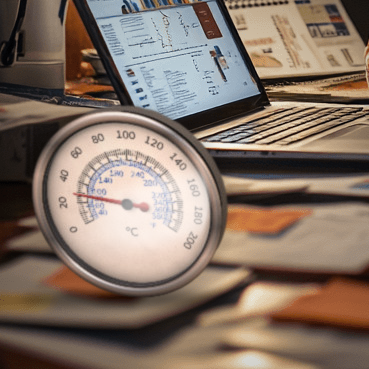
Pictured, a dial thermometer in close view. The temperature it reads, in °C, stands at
30 °C
